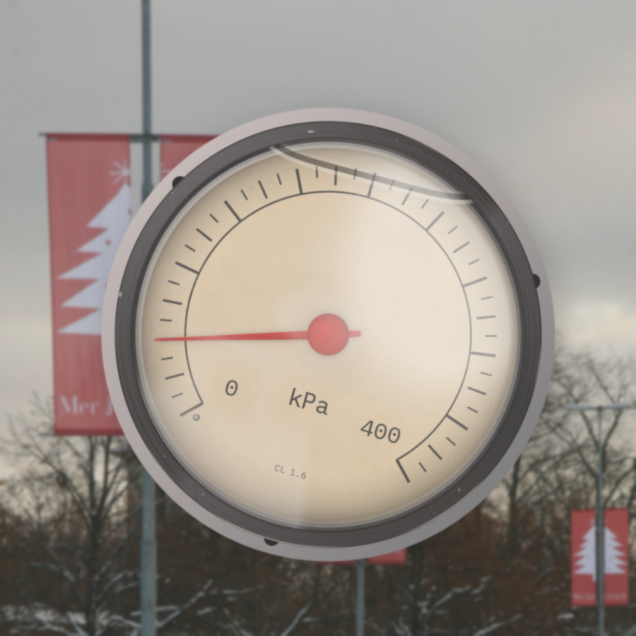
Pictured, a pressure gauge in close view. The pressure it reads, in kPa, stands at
40 kPa
